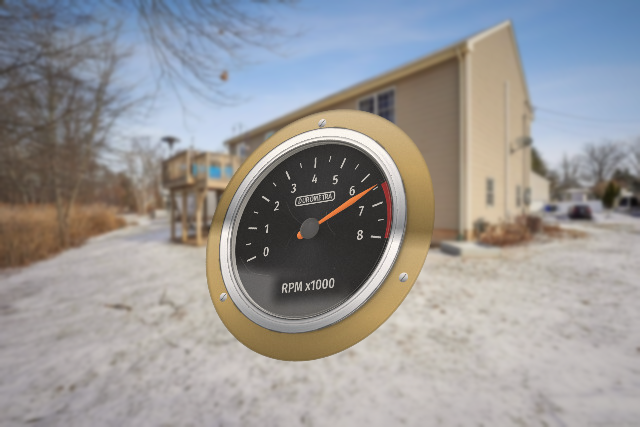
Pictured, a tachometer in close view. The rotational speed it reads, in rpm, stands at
6500 rpm
